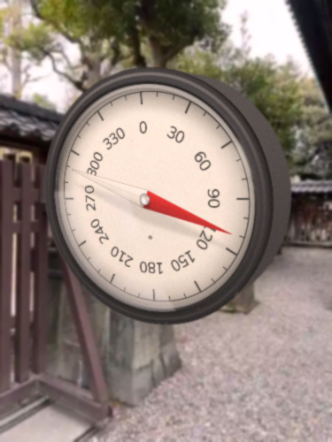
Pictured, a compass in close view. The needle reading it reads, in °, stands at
110 °
